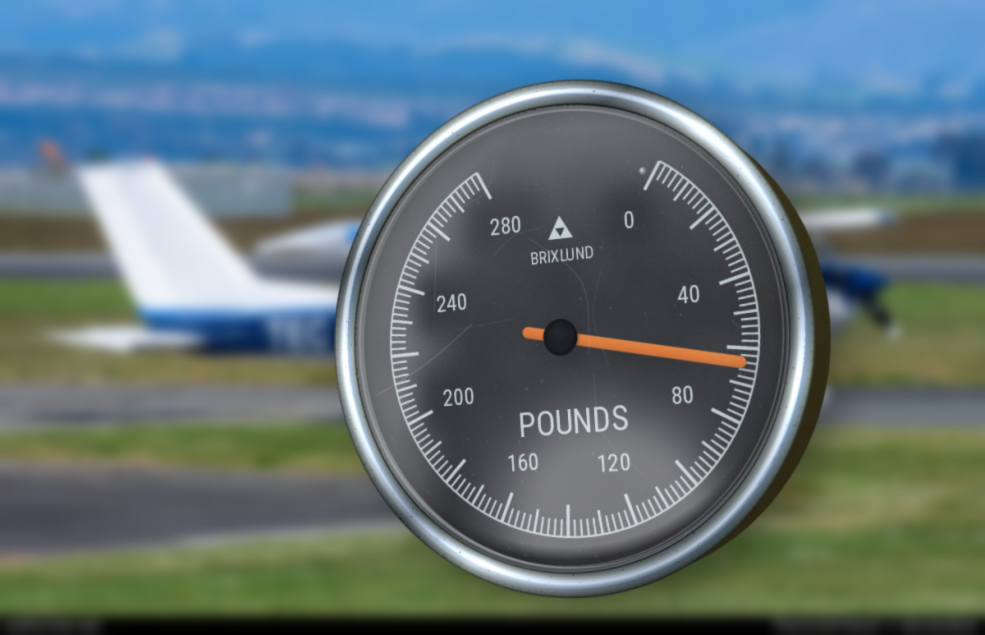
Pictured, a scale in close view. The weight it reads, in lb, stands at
64 lb
